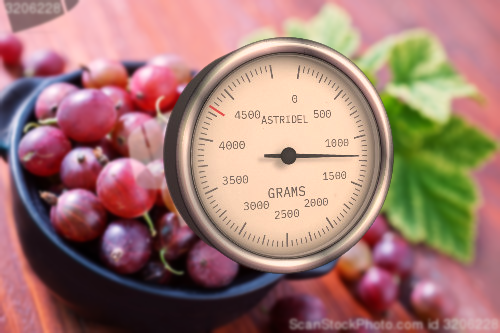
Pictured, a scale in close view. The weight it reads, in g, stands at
1200 g
